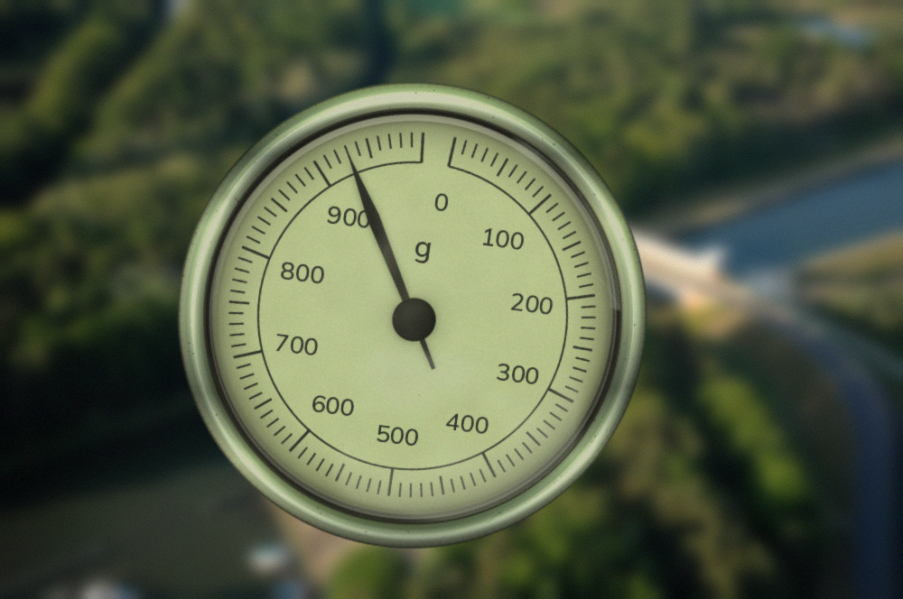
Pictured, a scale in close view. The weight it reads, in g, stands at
930 g
